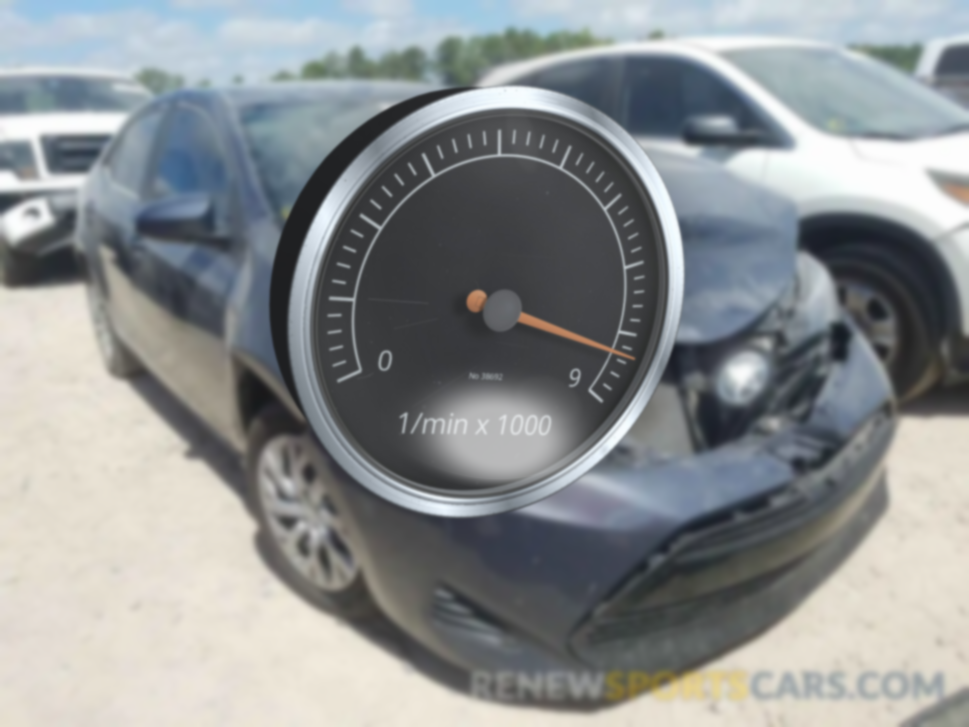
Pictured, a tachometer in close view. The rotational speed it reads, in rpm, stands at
8300 rpm
